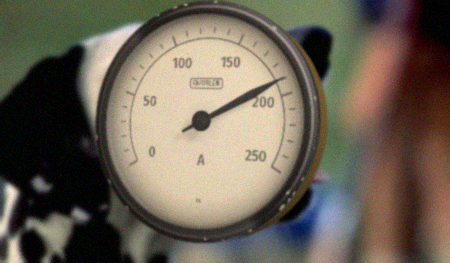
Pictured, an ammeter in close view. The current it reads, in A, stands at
190 A
